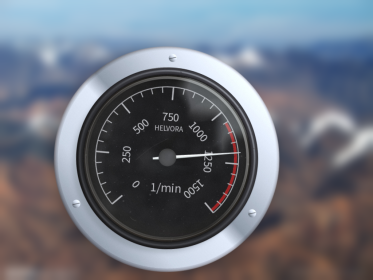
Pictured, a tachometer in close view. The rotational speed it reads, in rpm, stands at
1200 rpm
